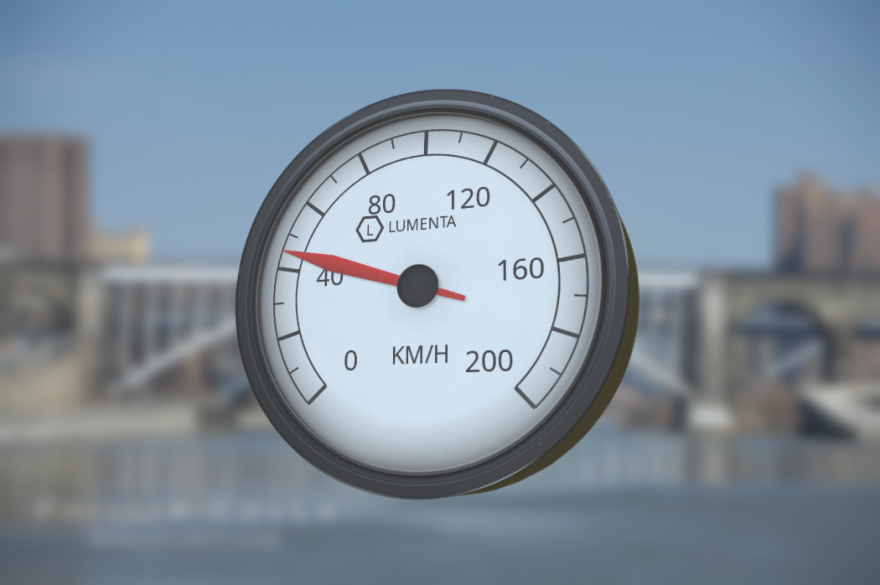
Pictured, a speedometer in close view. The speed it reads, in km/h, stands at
45 km/h
